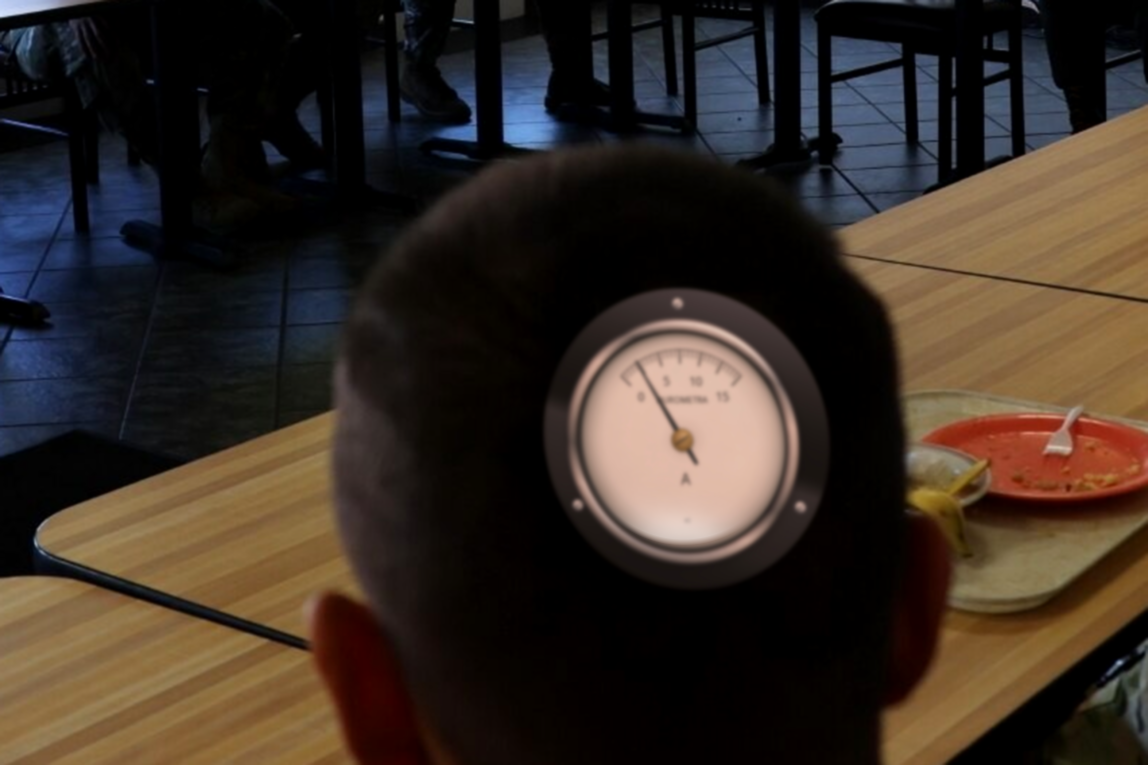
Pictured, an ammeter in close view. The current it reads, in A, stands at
2.5 A
